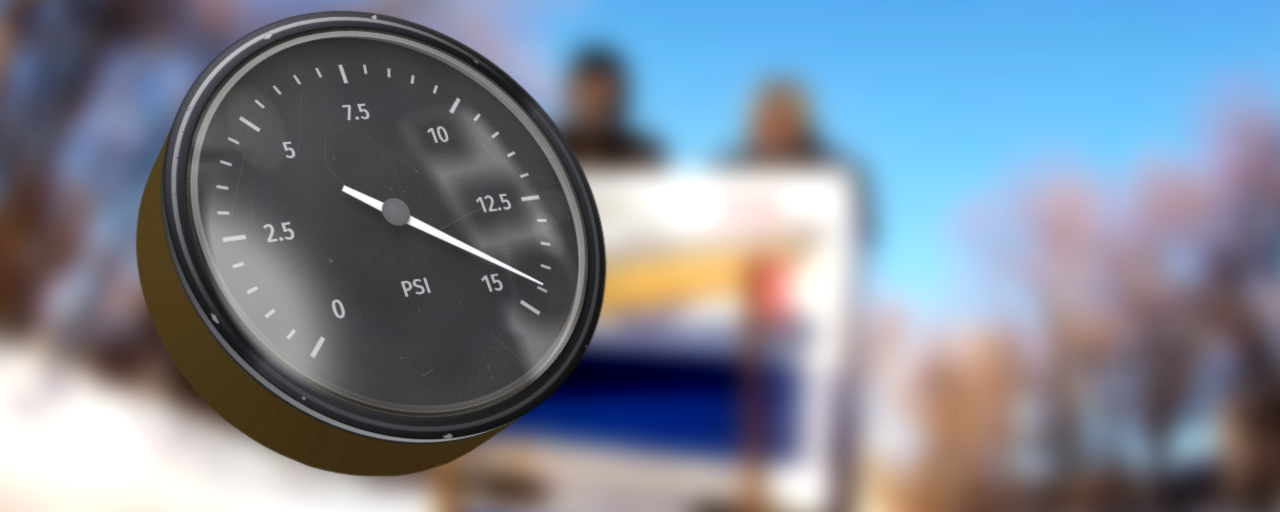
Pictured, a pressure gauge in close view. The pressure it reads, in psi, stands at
14.5 psi
